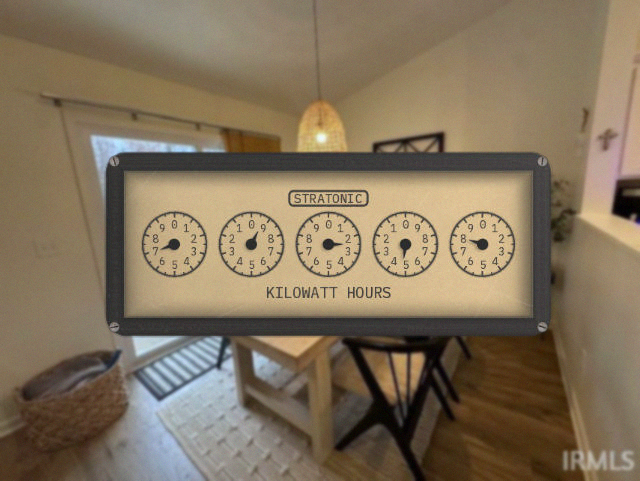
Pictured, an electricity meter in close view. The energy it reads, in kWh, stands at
69248 kWh
